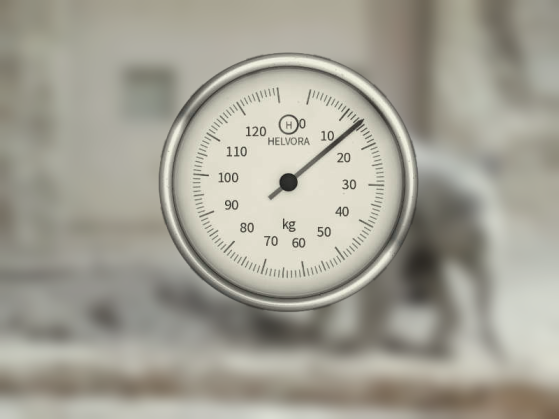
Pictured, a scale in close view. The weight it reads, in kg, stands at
14 kg
